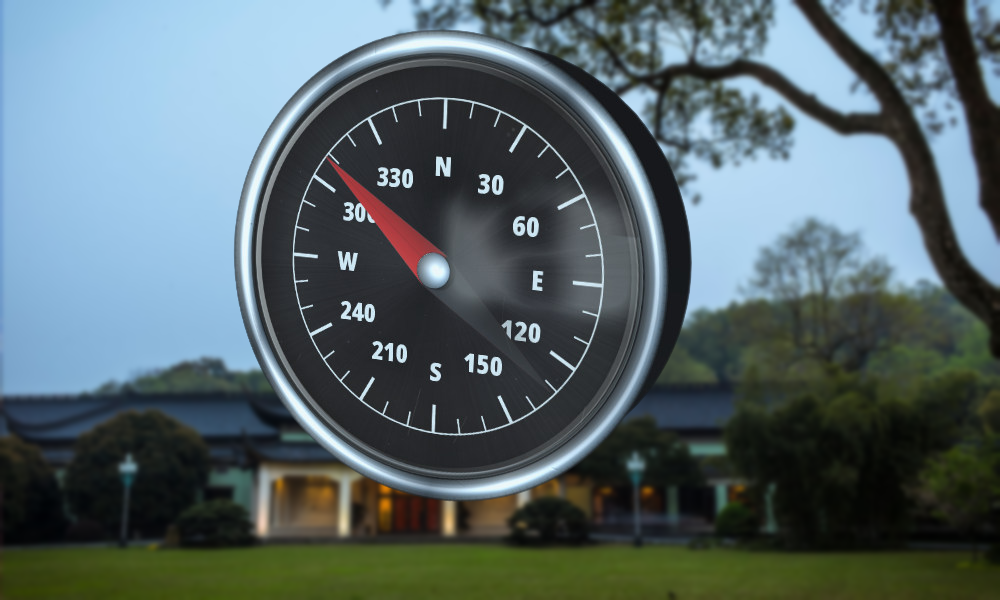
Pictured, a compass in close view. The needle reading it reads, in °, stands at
310 °
